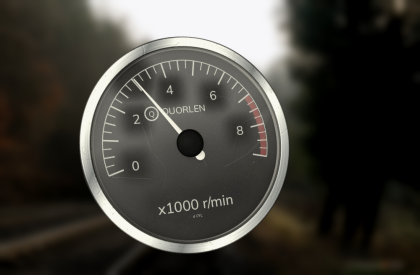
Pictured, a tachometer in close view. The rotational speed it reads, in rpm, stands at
3000 rpm
